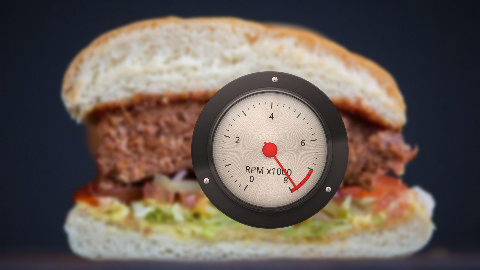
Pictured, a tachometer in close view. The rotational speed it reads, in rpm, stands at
7800 rpm
